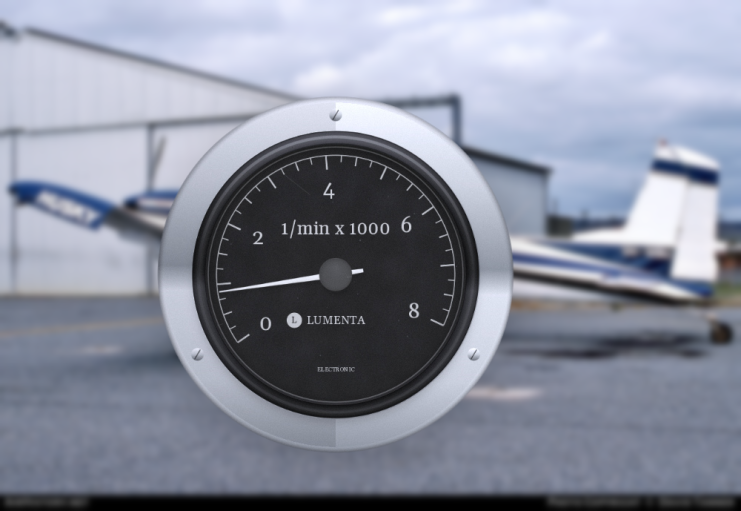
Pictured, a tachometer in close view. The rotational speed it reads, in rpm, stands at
875 rpm
